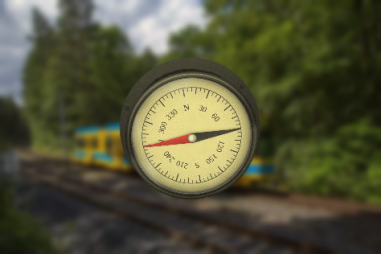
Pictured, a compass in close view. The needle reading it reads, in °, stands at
270 °
